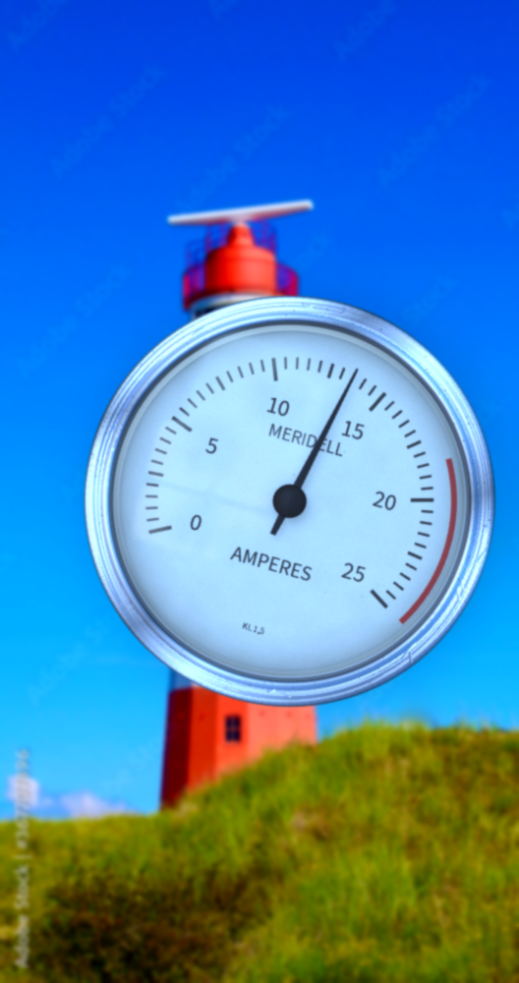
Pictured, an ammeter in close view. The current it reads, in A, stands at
13.5 A
